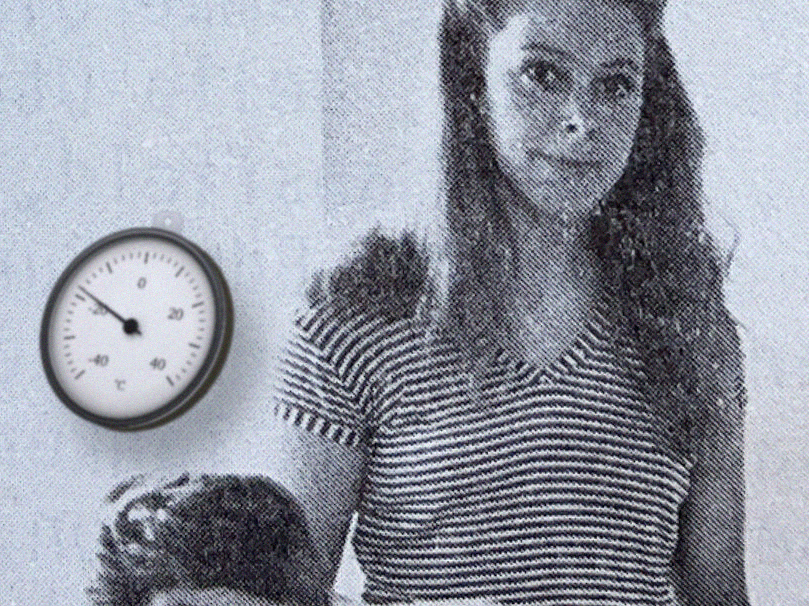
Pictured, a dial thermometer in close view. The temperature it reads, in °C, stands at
-18 °C
